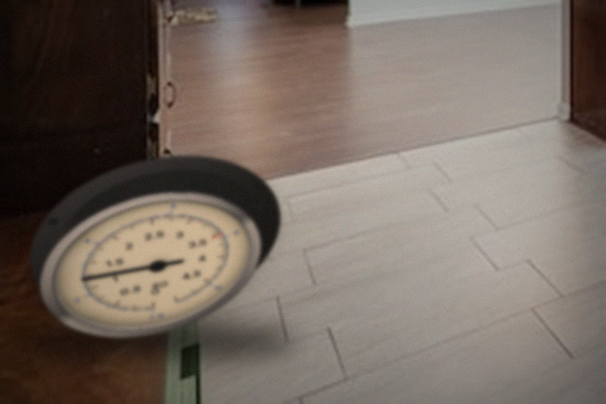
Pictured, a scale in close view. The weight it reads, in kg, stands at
1.25 kg
